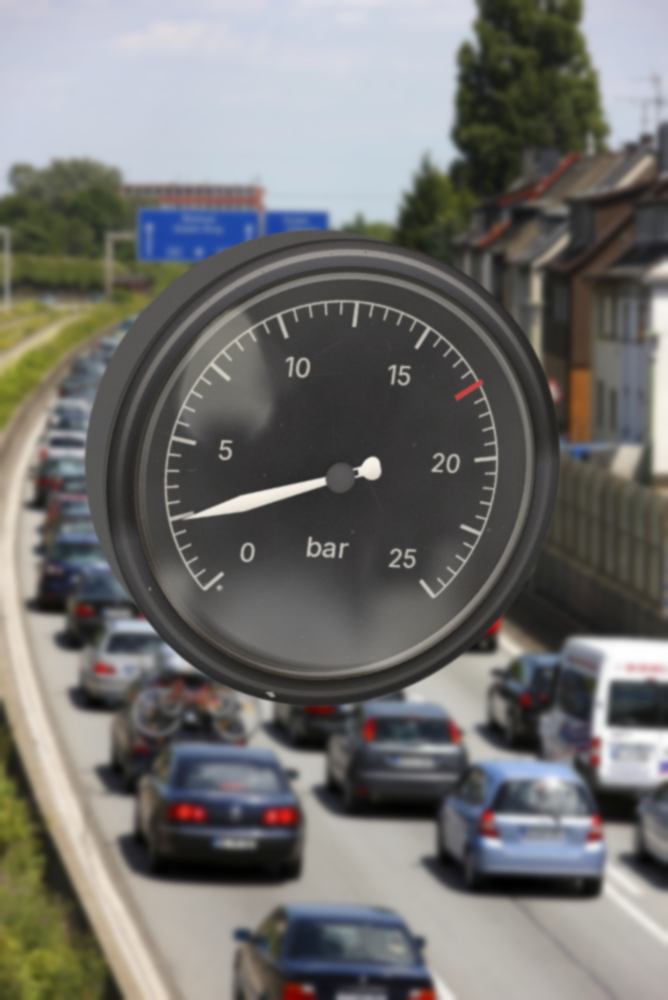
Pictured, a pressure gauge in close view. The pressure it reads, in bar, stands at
2.5 bar
